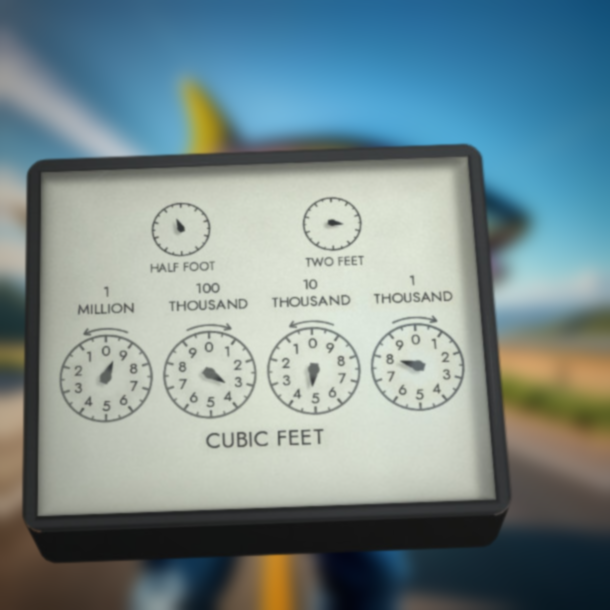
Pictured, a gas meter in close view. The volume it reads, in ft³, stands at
934800 ft³
